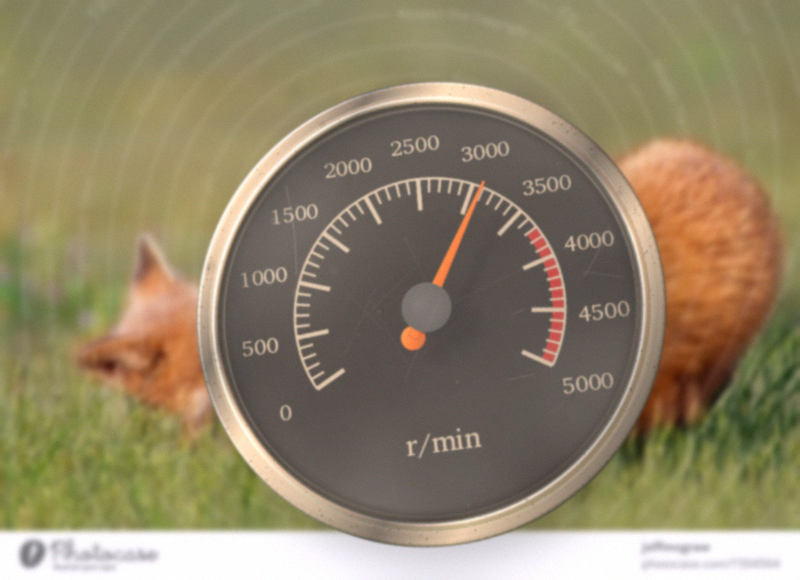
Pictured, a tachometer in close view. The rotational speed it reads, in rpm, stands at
3100 rpm
